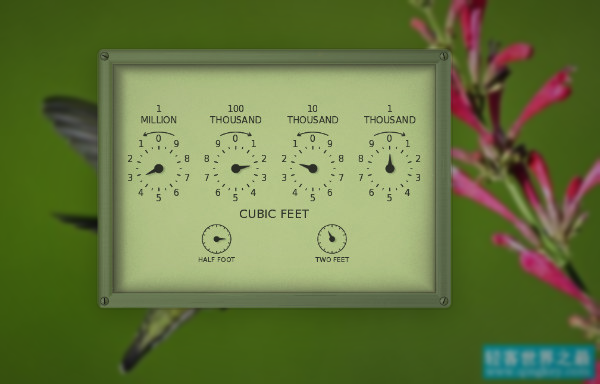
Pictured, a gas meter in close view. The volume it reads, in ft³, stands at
322000 ft³
